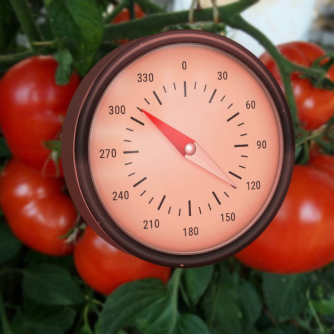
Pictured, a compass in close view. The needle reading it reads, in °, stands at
310 °
